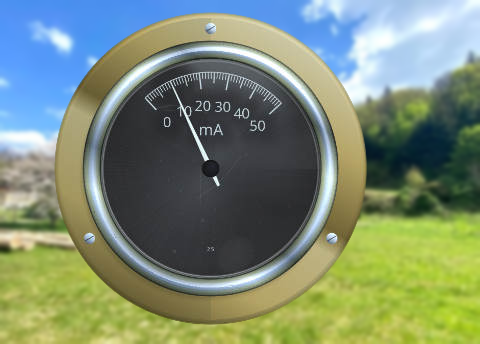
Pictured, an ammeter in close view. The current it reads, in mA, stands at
10 mA
